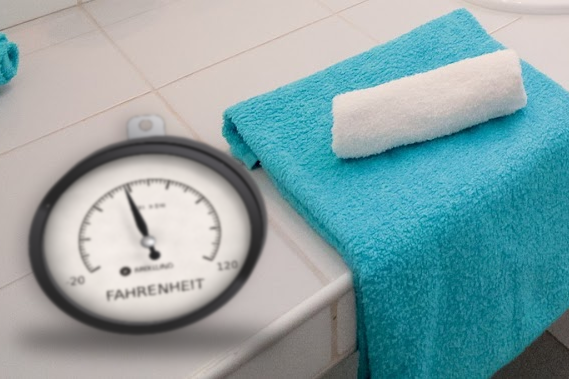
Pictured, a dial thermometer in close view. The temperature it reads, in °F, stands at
40 °F
